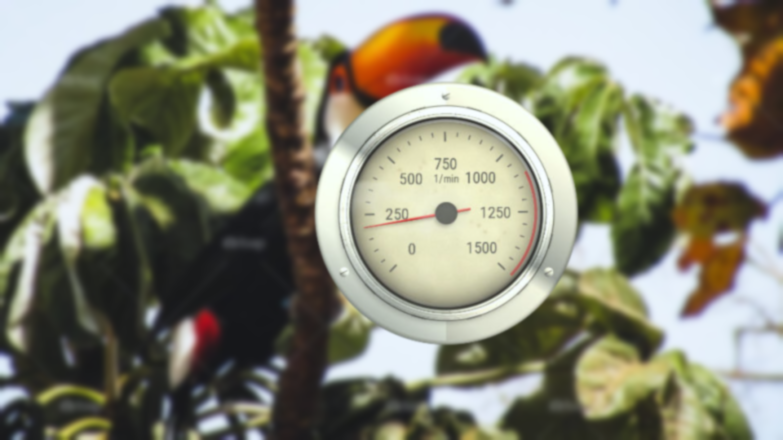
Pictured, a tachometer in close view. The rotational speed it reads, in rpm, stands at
200 rpm
